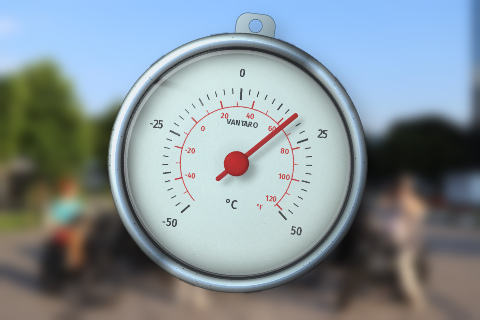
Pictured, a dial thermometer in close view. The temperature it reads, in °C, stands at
17.5 °C
